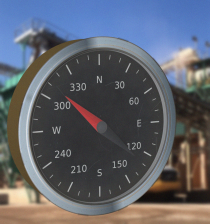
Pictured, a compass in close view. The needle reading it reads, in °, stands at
310 °
